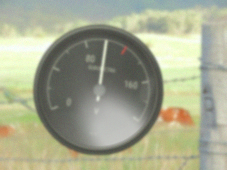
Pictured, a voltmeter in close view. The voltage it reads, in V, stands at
100 V
